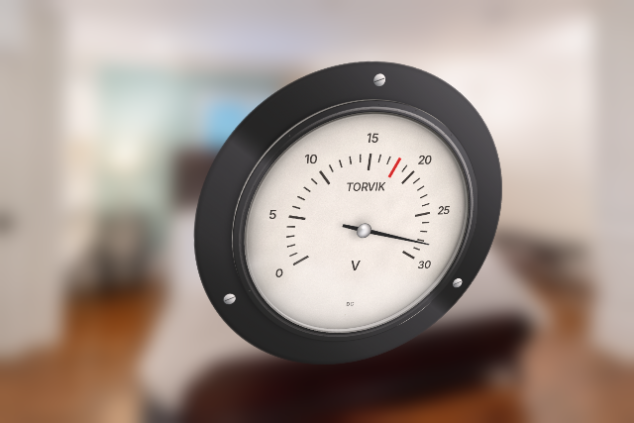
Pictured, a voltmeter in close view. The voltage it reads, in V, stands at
28 V
